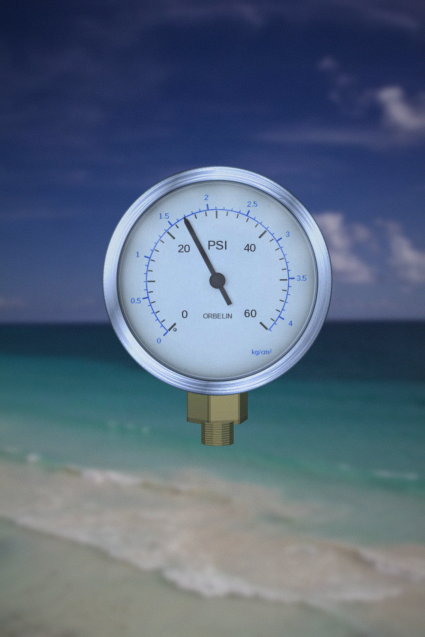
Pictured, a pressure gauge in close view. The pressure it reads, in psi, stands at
24 psi
